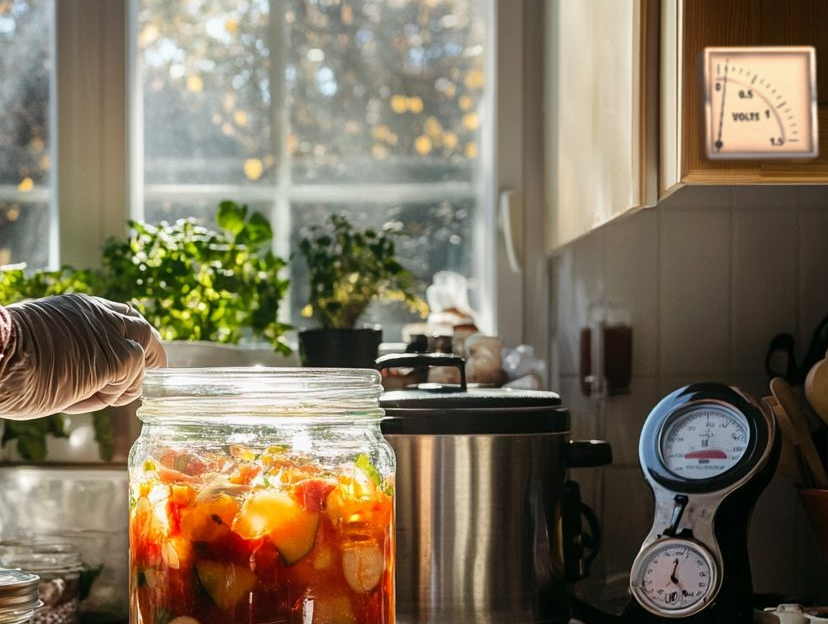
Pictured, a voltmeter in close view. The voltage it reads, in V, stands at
0.1 V
